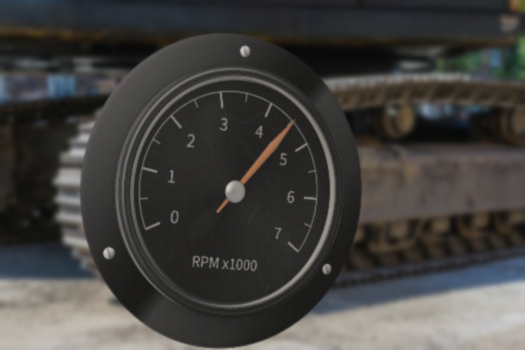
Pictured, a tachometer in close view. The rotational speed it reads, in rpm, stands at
4500 rpm
